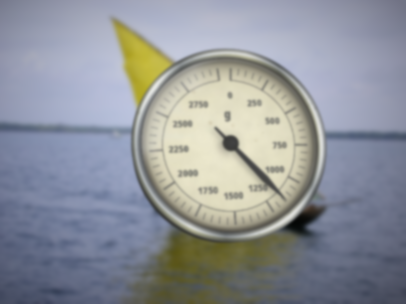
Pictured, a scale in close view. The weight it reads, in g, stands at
1150 g
